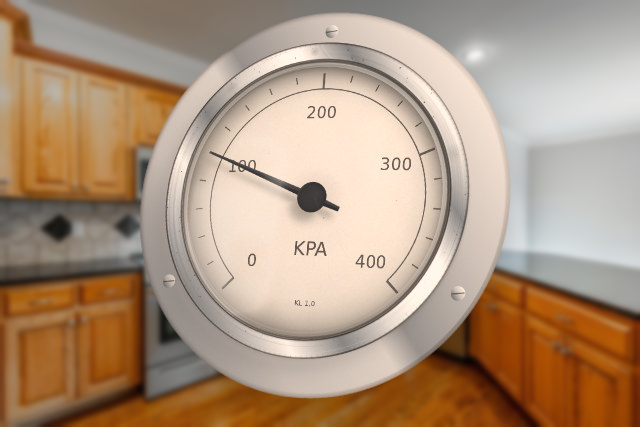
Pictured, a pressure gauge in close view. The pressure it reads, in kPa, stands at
100 kPa
